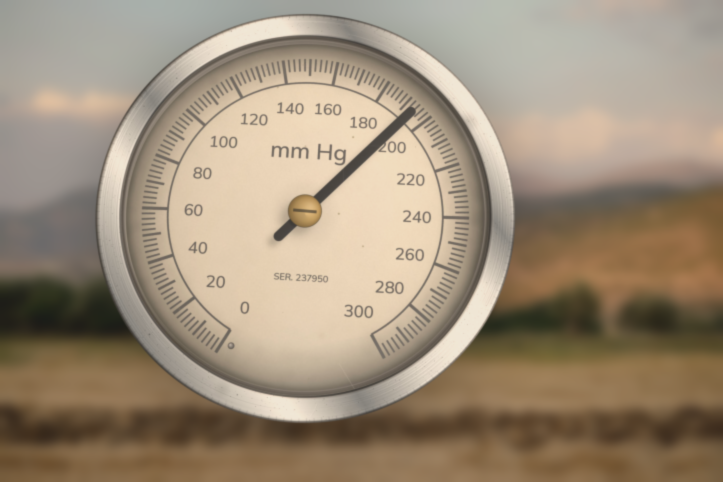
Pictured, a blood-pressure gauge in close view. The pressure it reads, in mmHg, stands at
194 mmHg
